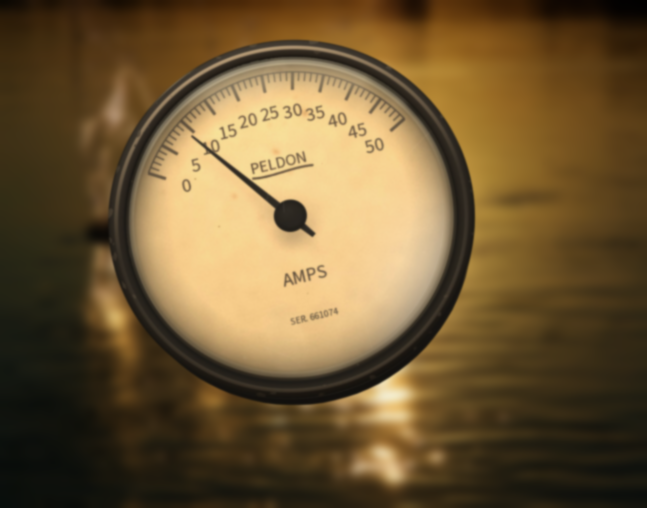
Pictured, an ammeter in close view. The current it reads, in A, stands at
9 A
